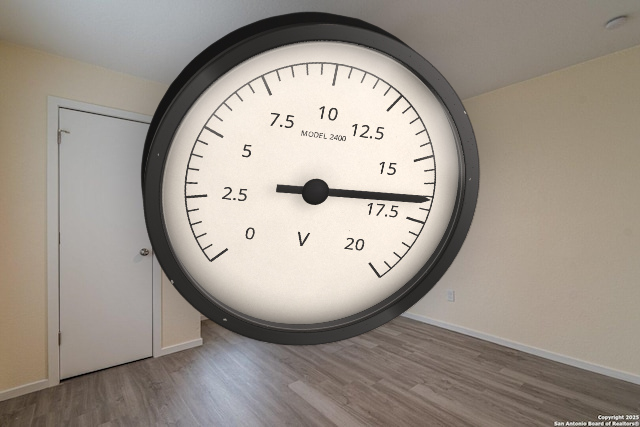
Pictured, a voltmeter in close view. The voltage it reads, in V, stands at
16.5 V
